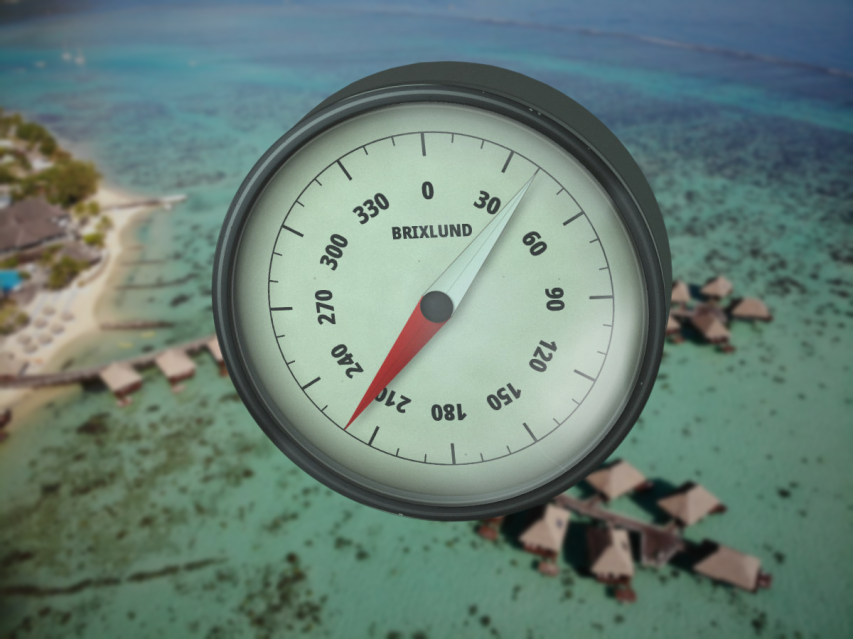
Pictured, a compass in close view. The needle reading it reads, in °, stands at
220 °
